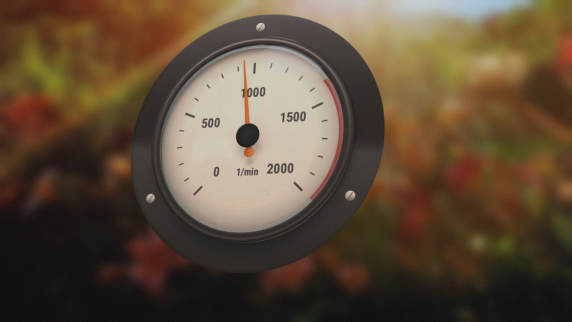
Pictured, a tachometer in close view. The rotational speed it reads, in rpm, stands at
950 rpm
